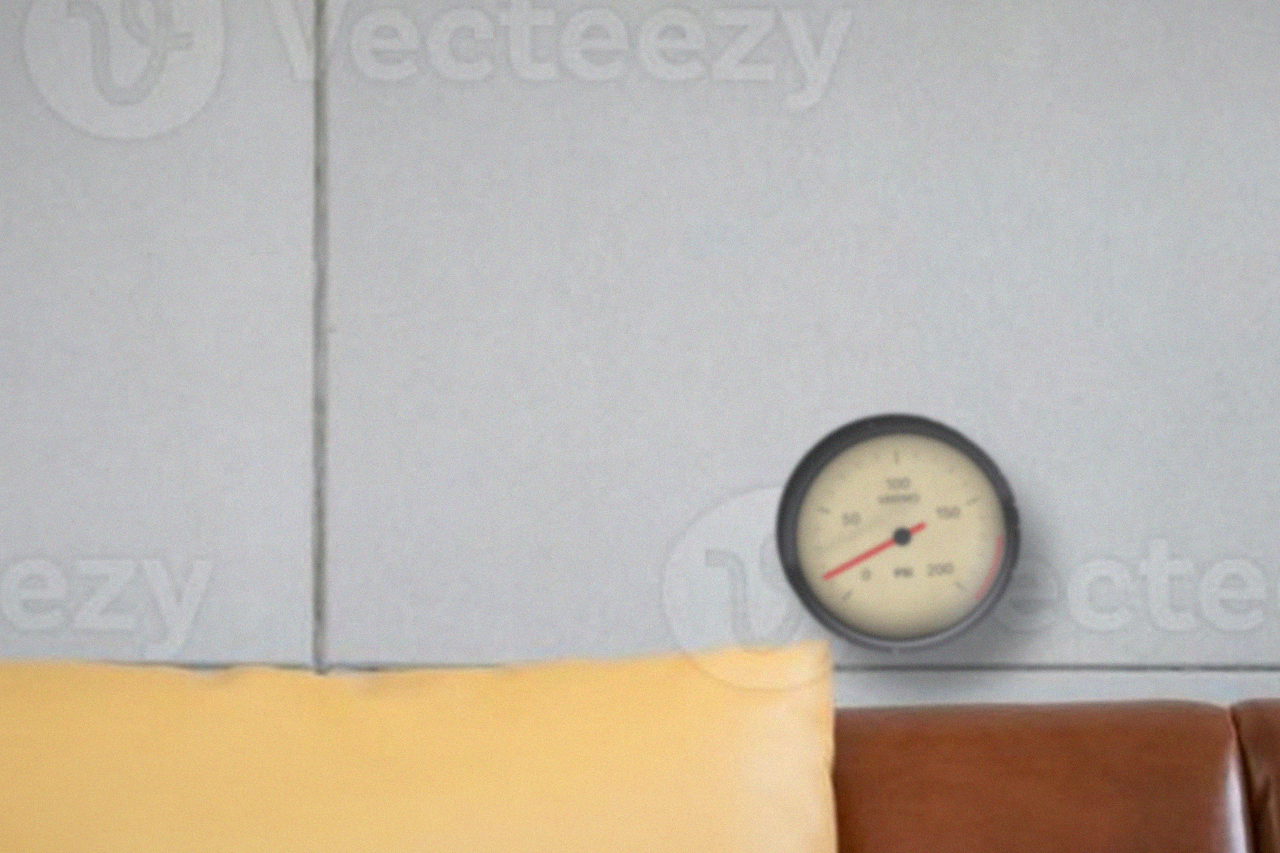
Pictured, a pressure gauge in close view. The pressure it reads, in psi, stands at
15 psi
